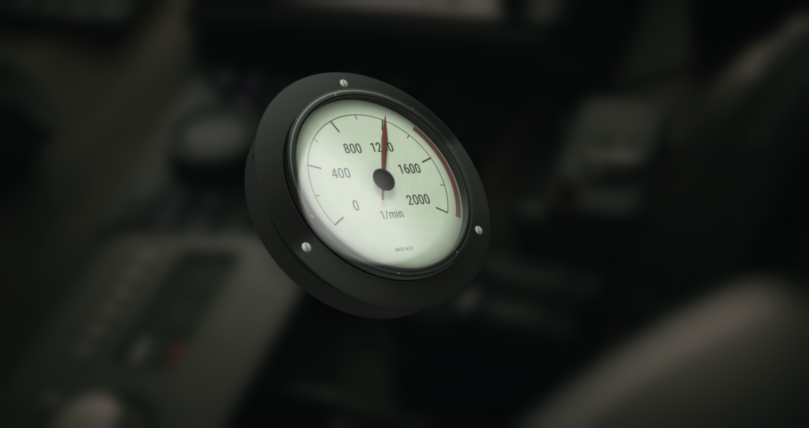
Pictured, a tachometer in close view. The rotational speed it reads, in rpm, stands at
1200 rpm
